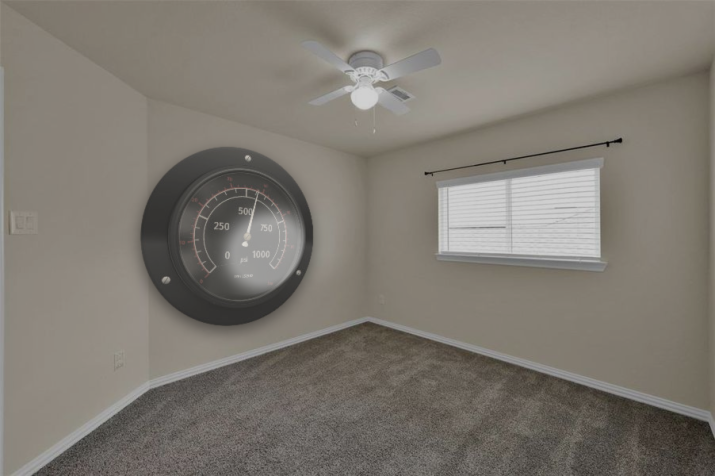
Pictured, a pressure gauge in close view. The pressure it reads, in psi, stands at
550 psi
